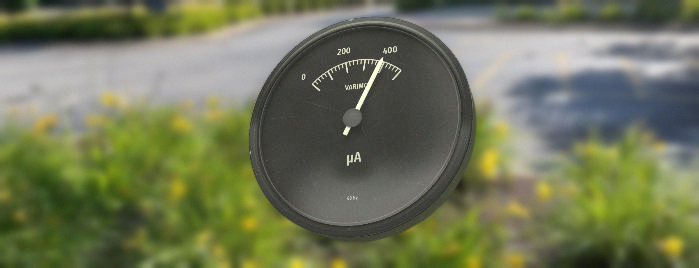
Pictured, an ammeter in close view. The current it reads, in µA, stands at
400 µA
